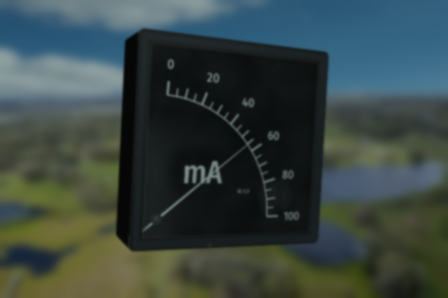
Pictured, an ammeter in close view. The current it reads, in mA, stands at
55 mA
